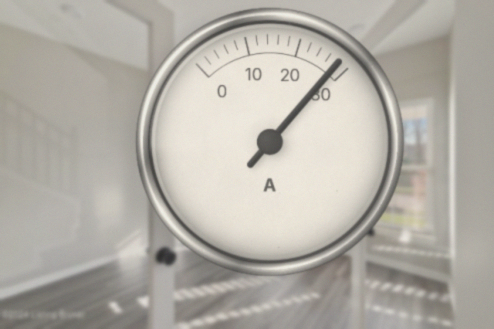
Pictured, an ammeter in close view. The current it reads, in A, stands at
28 A
